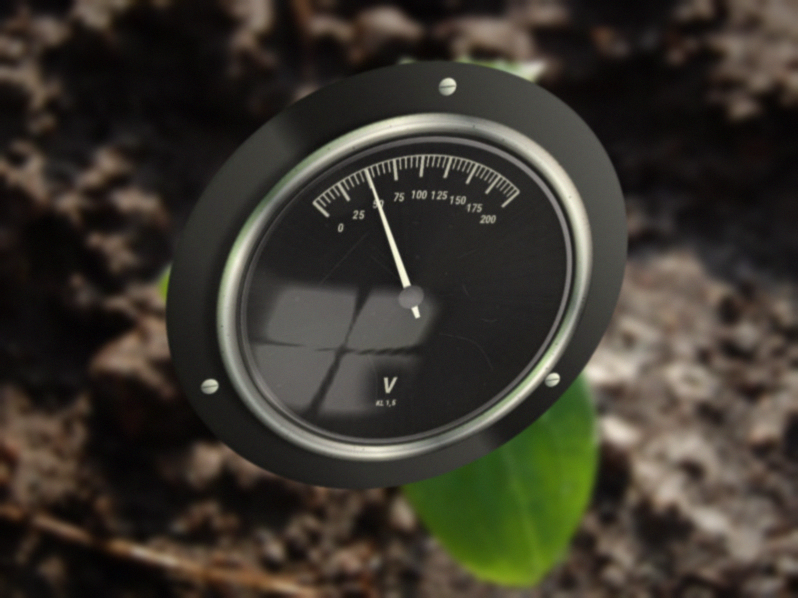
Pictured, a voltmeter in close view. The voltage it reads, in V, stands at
50 V
